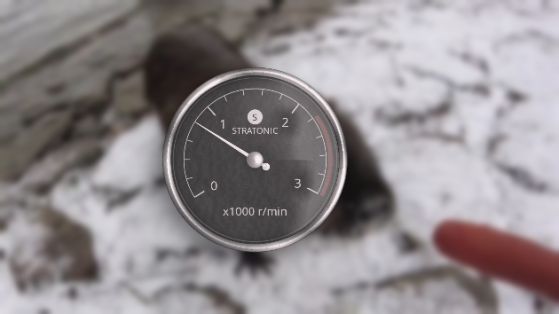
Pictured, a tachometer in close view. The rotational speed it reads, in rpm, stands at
800 rpm
